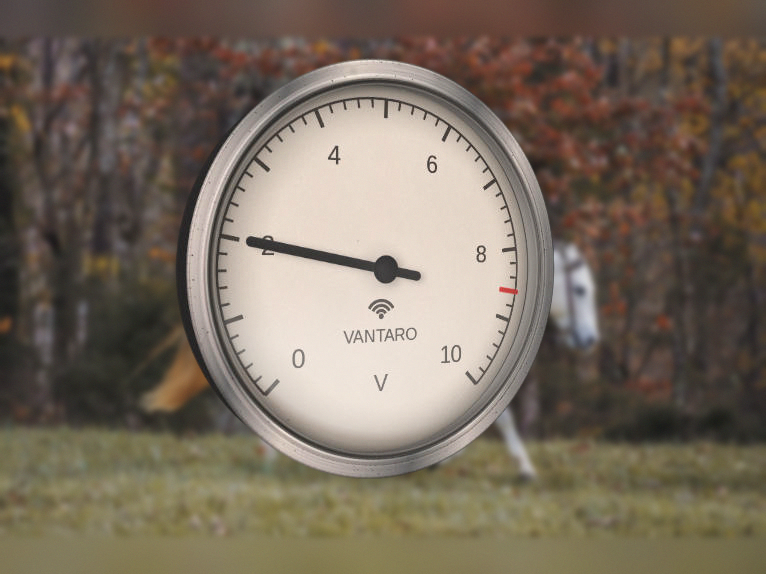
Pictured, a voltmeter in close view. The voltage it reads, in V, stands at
2 V
